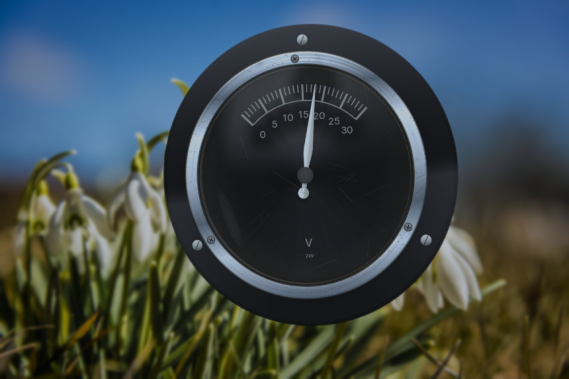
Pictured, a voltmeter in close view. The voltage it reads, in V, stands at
18 V
